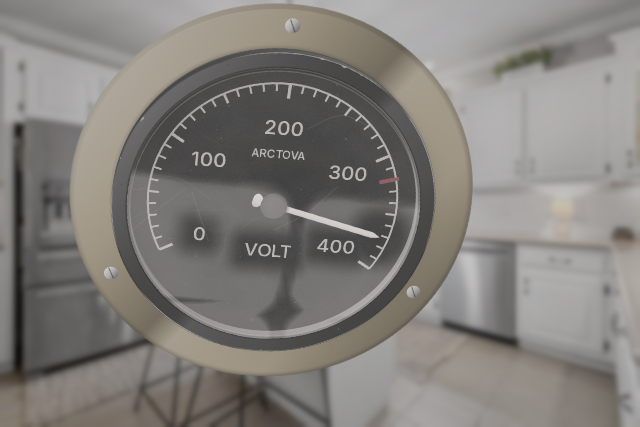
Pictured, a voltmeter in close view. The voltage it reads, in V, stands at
370 V
